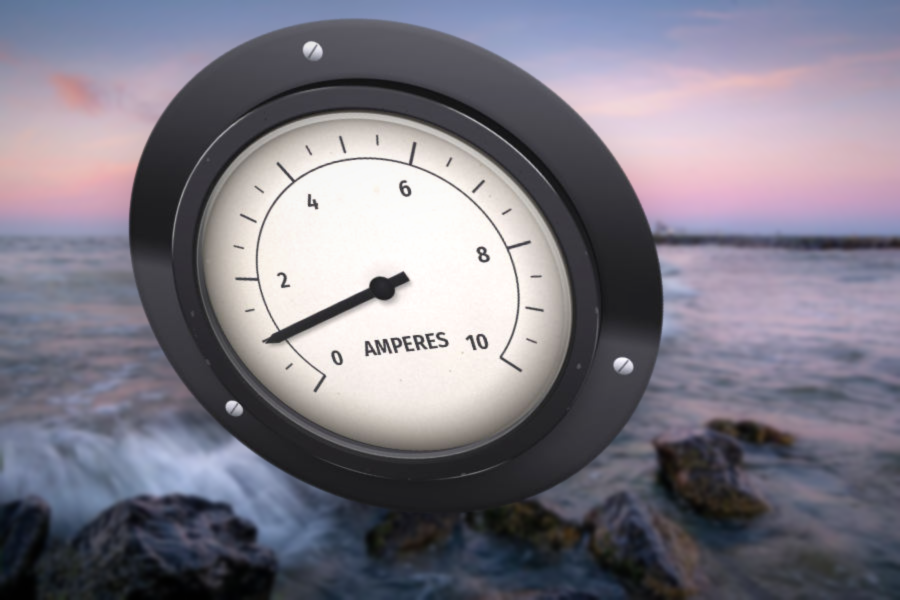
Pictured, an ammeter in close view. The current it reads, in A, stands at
1 A
